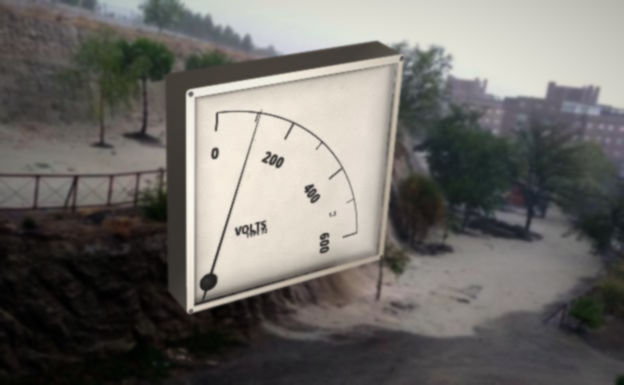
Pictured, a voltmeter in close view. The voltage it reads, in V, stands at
100 V
